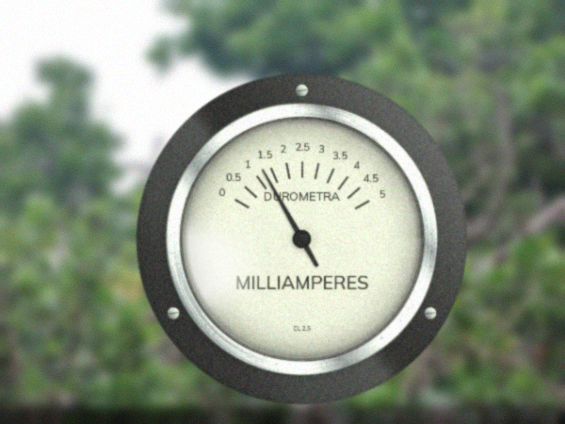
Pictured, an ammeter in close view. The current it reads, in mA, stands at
1.25 mA
